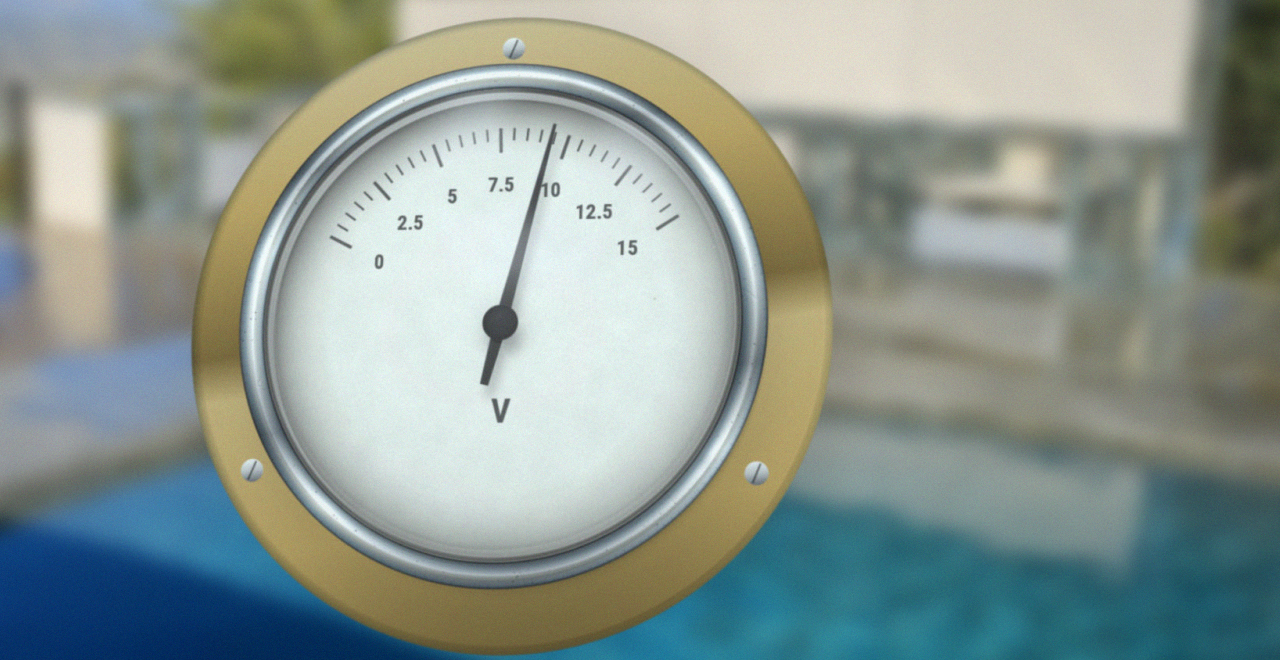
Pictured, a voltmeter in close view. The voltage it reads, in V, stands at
9.5 V
